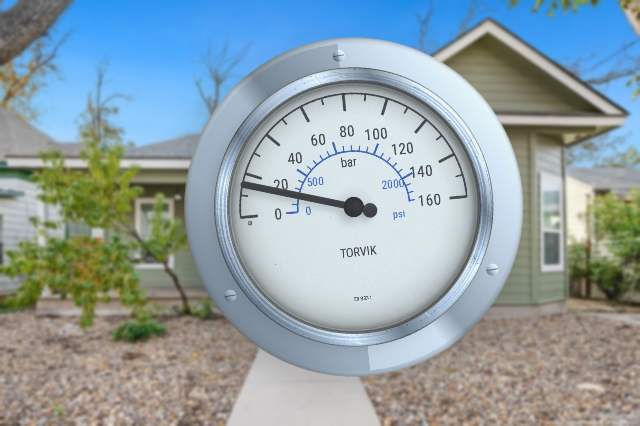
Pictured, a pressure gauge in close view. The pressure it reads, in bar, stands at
15 bar
